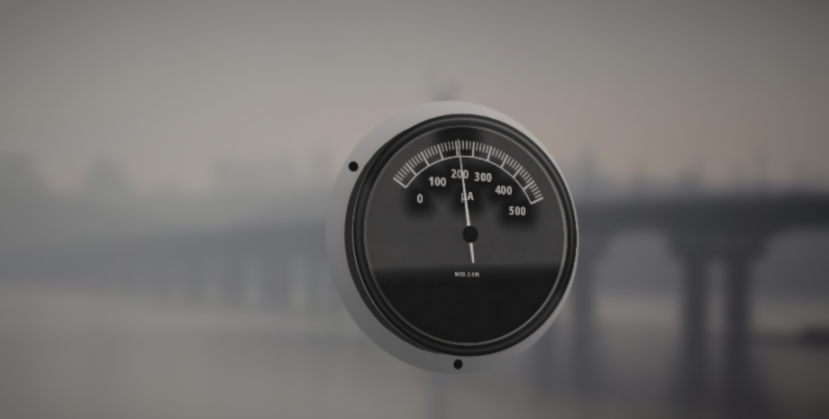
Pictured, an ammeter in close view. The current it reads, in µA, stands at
200 µA
